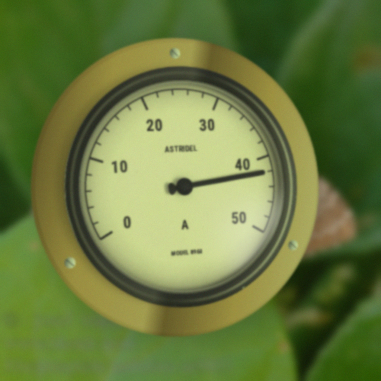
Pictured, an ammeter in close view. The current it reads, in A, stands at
42 A
